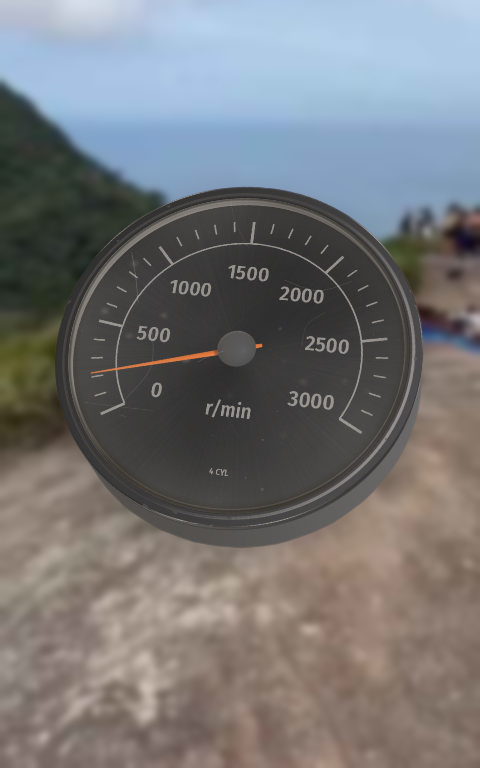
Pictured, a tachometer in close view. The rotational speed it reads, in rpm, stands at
200 rpm
